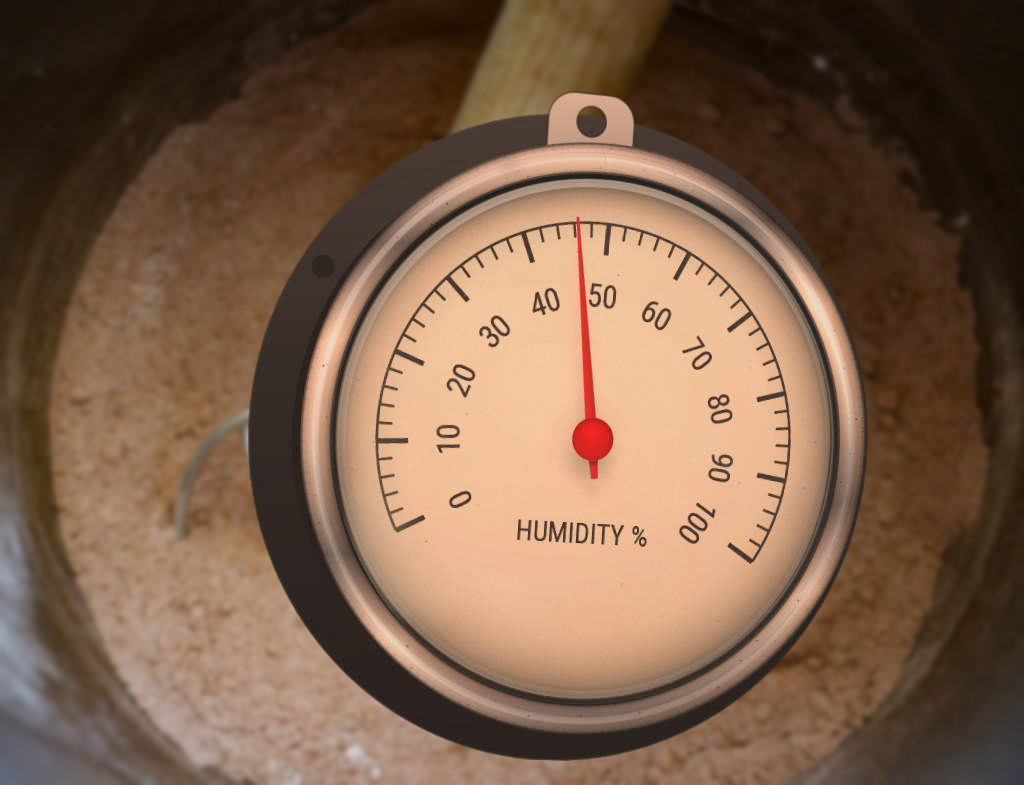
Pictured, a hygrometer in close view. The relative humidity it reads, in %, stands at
46 %
